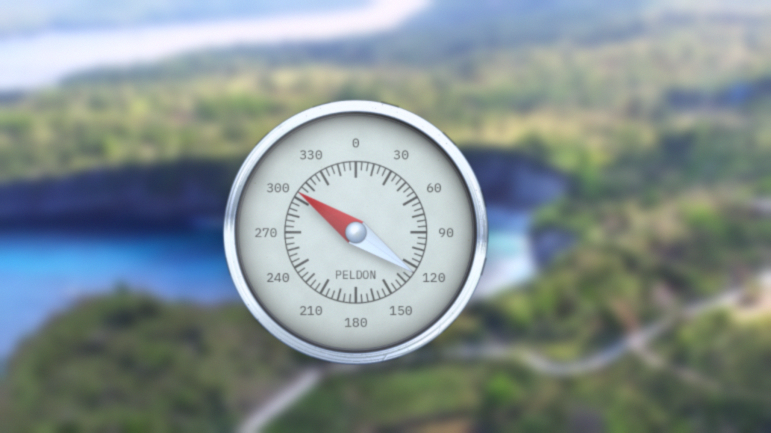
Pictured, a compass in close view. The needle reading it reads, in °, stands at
305 °
